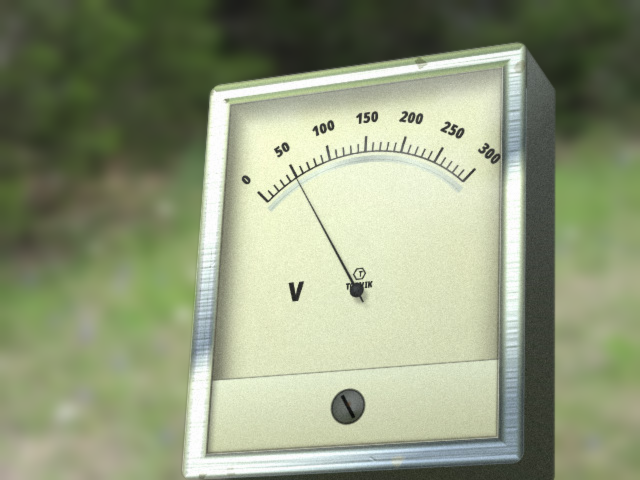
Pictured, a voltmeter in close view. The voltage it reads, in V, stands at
50 V
